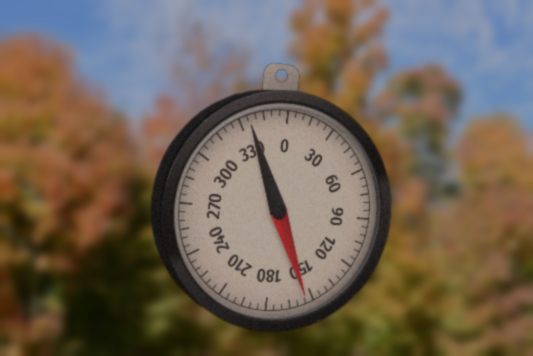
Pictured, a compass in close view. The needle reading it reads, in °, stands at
155 °
